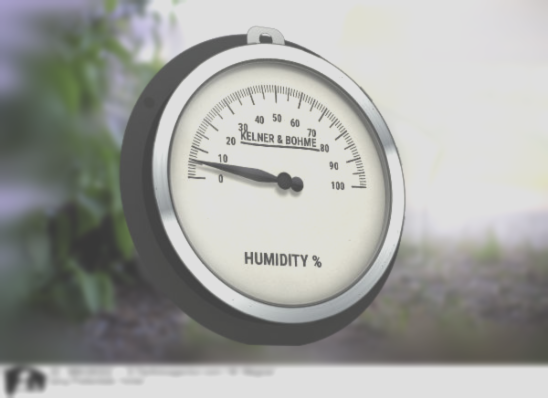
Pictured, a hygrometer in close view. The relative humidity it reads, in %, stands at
5 %
